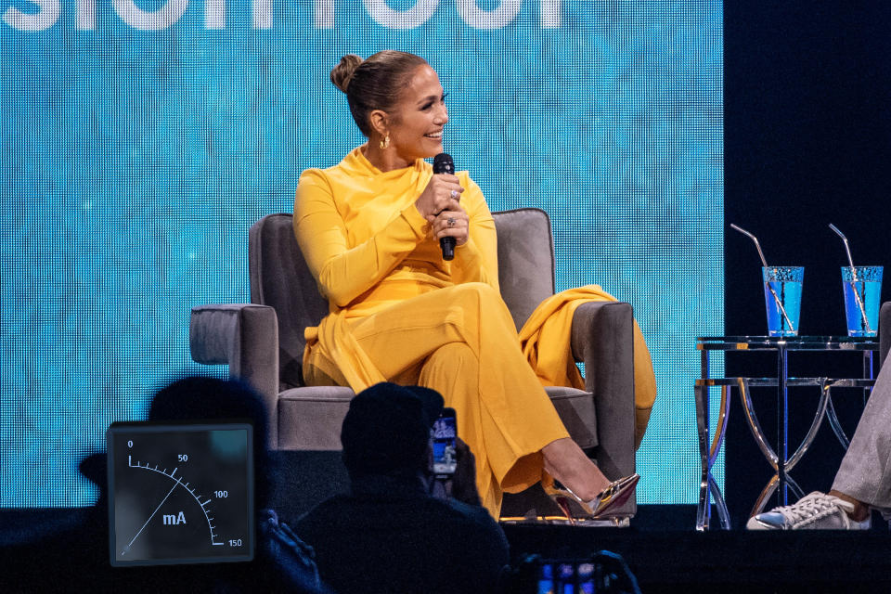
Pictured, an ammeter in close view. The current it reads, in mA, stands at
60 mA
